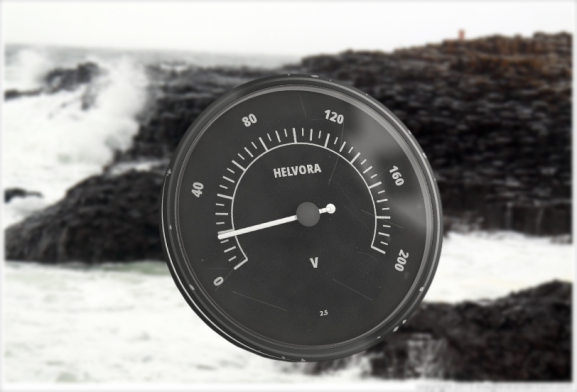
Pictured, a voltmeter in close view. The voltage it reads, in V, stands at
17.5 V
